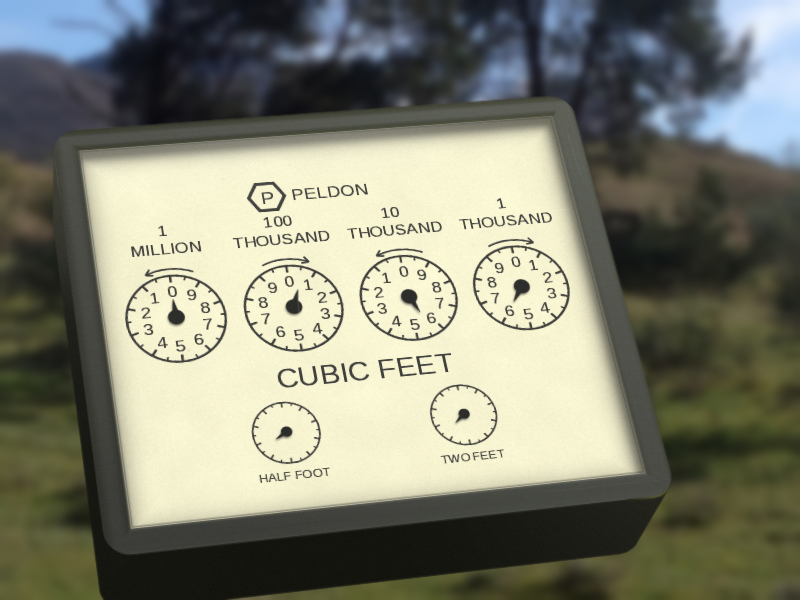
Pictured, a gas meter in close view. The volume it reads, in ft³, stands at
5600 ft³
